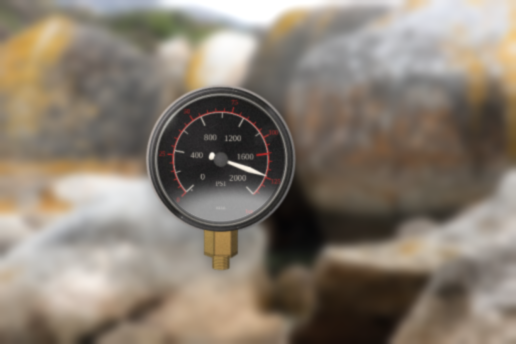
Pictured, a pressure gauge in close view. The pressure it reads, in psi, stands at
1800 psi
